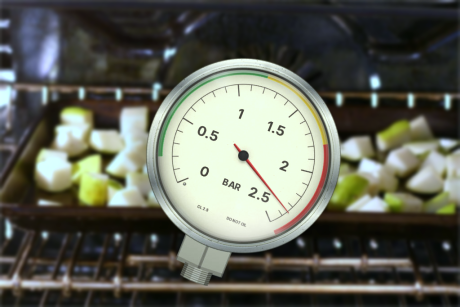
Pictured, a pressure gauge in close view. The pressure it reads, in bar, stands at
2.35 bar
